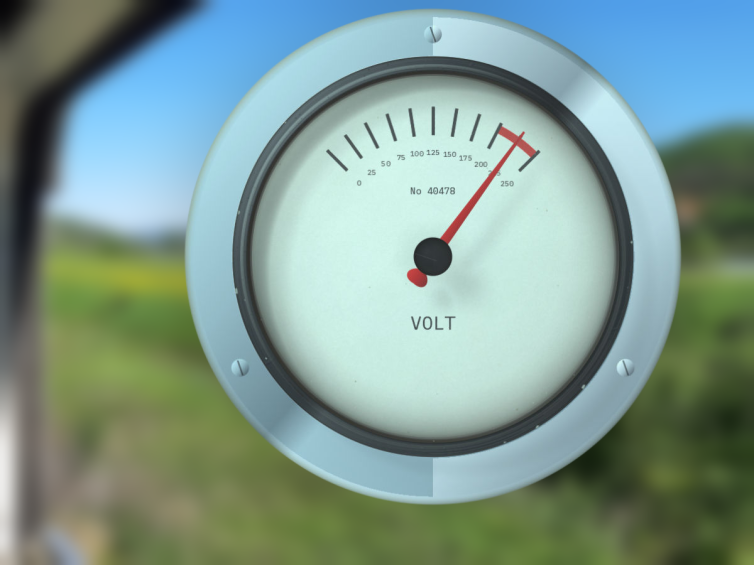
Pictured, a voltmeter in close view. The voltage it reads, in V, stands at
225 V
